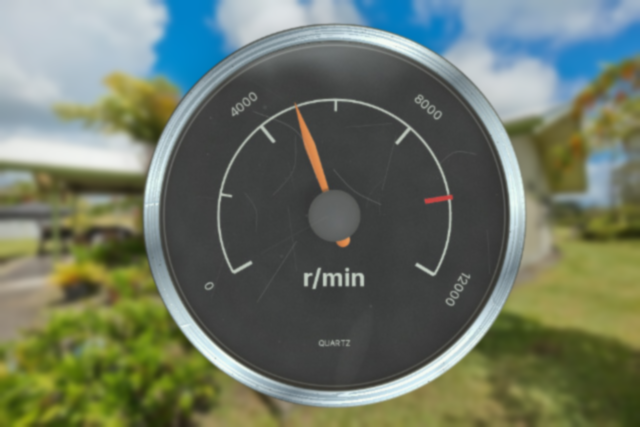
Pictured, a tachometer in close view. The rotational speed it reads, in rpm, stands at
5000 rpm
